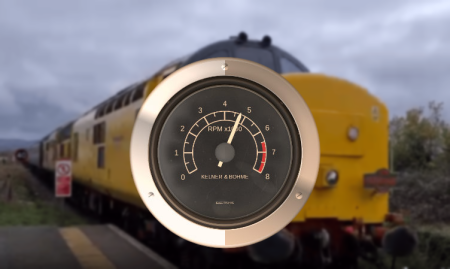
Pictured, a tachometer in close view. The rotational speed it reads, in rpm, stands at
4750 rpm
